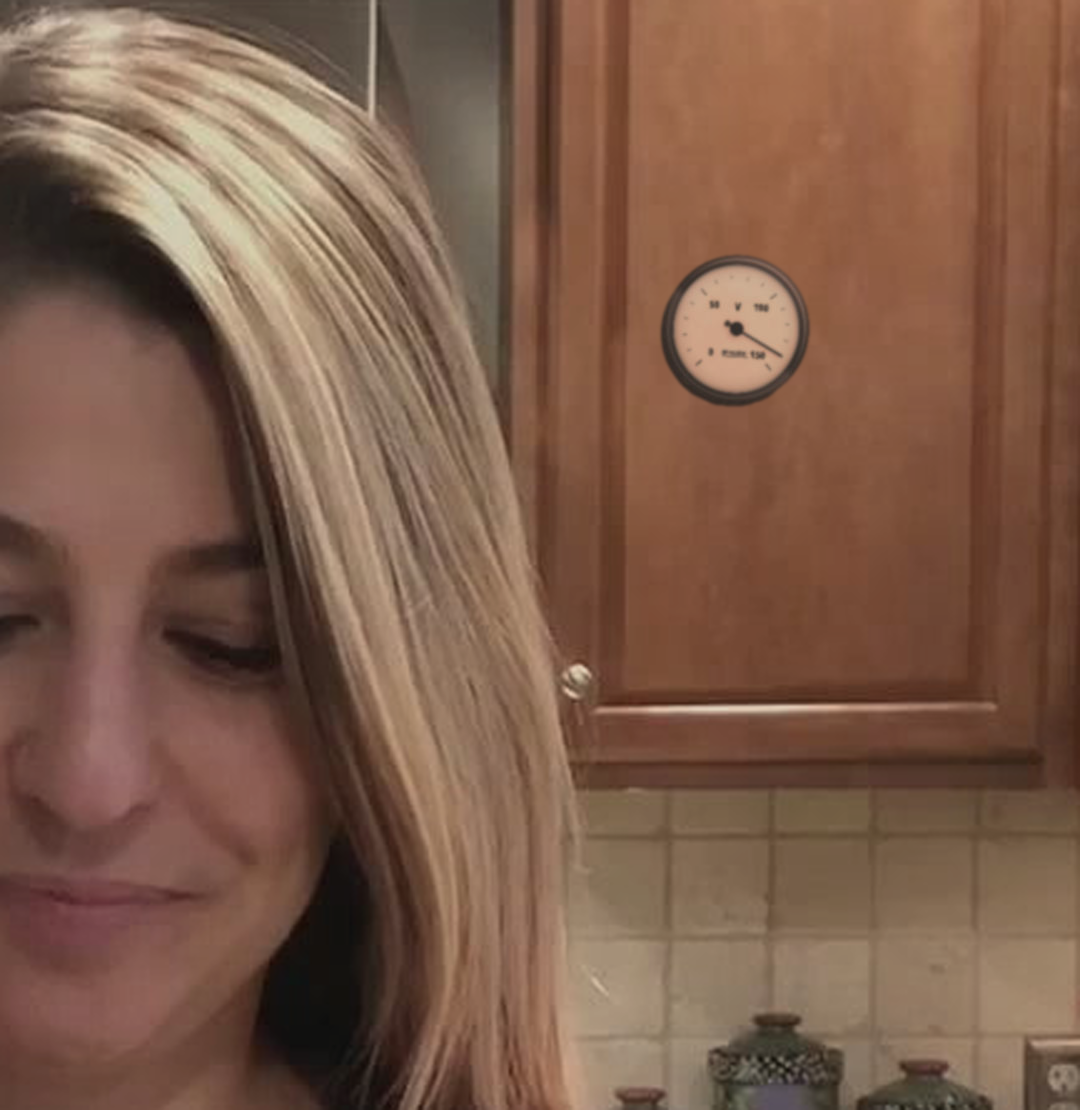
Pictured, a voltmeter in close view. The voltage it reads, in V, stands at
140 V
